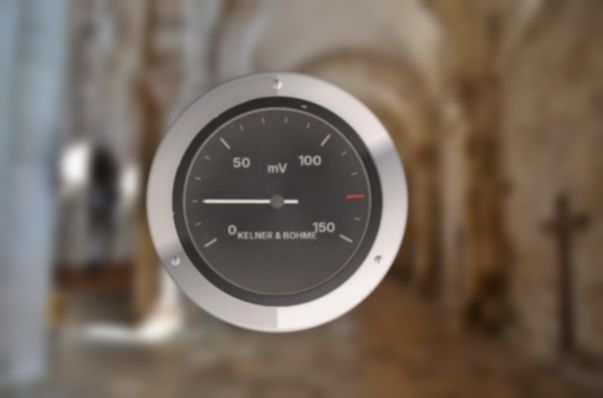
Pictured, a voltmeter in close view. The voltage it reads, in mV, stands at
20 mV
